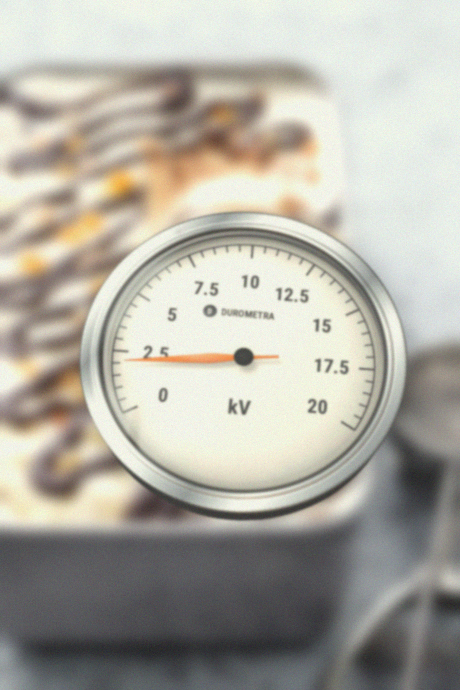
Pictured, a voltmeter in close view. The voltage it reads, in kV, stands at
2 kV
